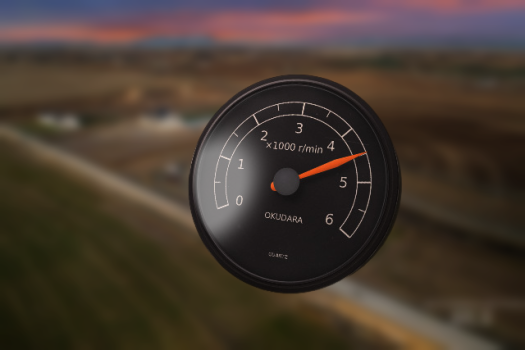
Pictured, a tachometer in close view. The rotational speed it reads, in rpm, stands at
4500 rpm
